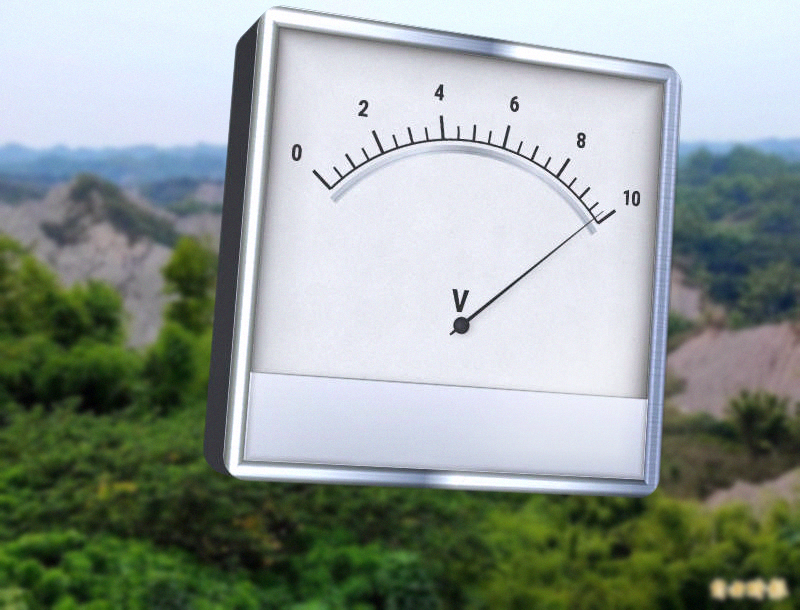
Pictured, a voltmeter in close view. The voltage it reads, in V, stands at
9.75 V
